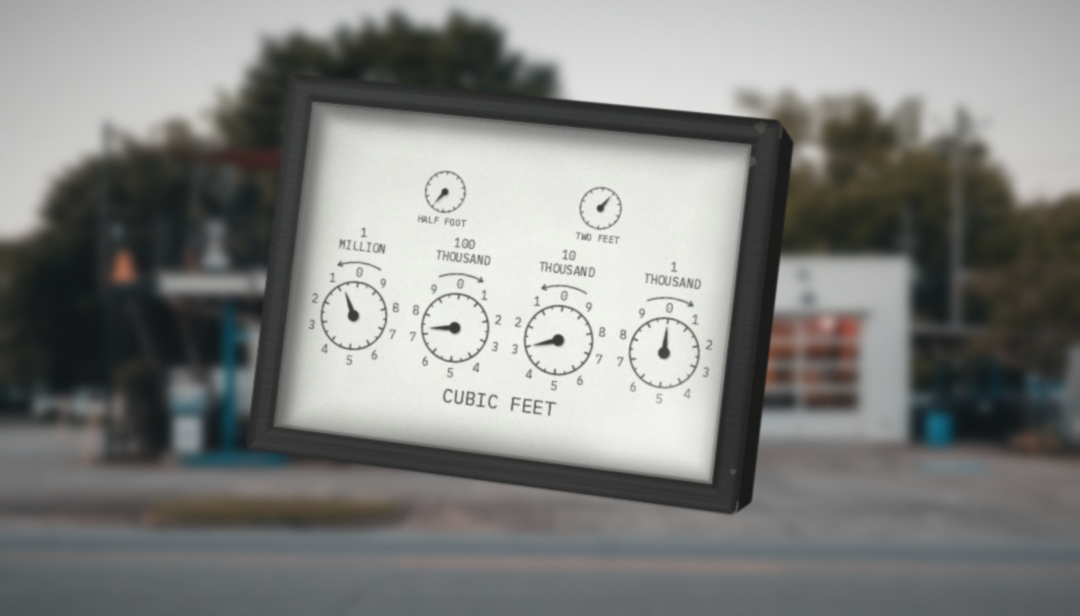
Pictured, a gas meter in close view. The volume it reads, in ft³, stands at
73000 ft³
